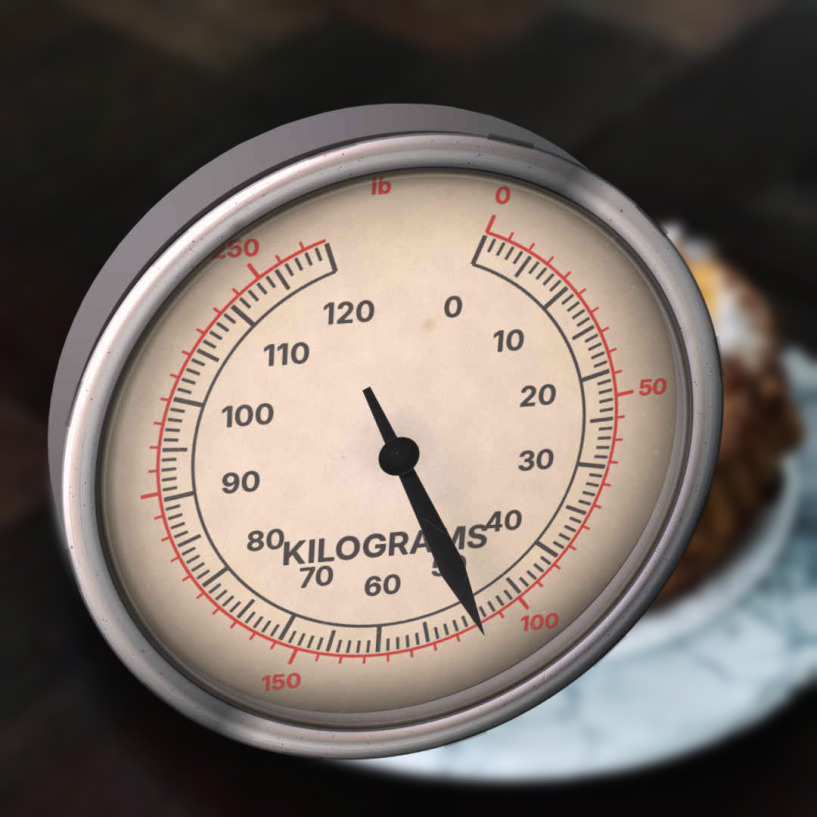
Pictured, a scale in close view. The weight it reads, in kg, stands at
50 kg
